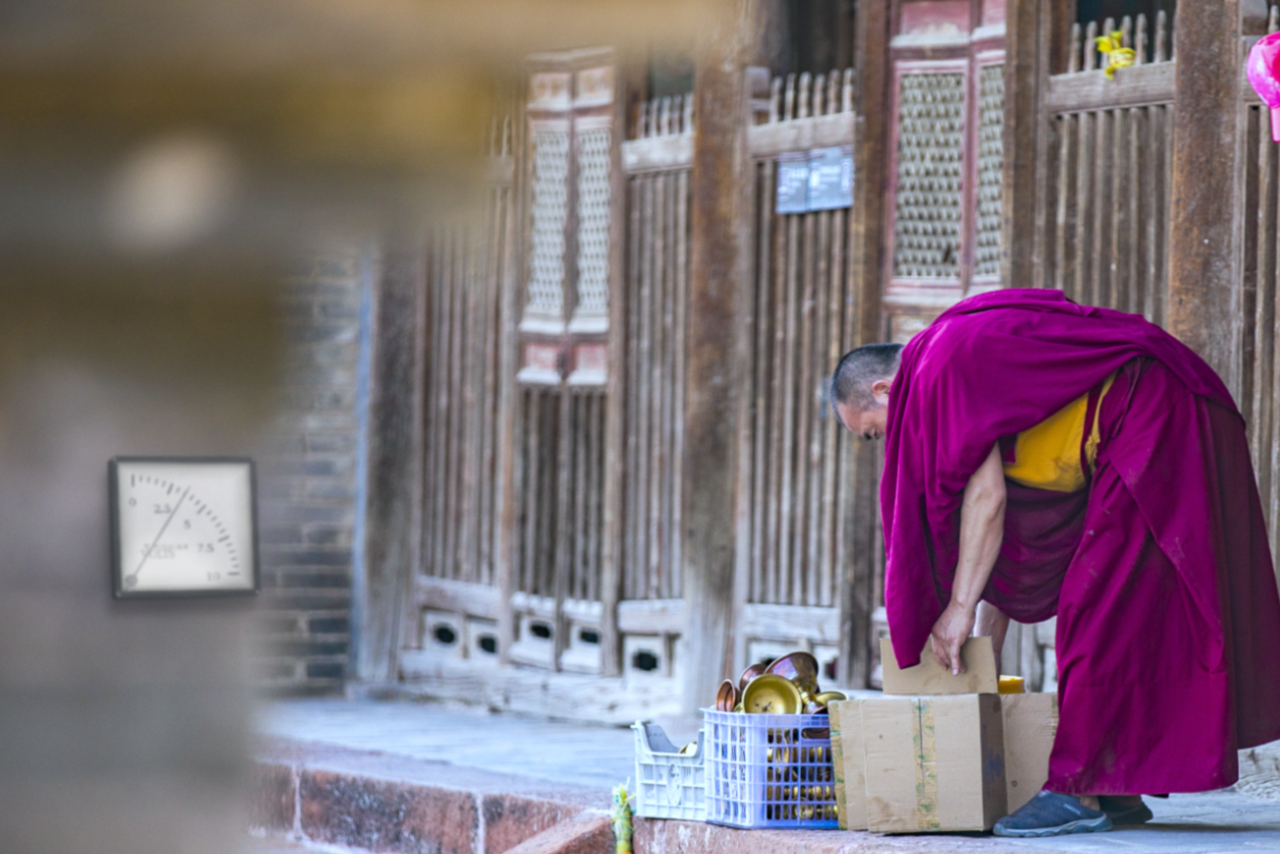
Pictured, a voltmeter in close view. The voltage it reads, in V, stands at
3.5 V
